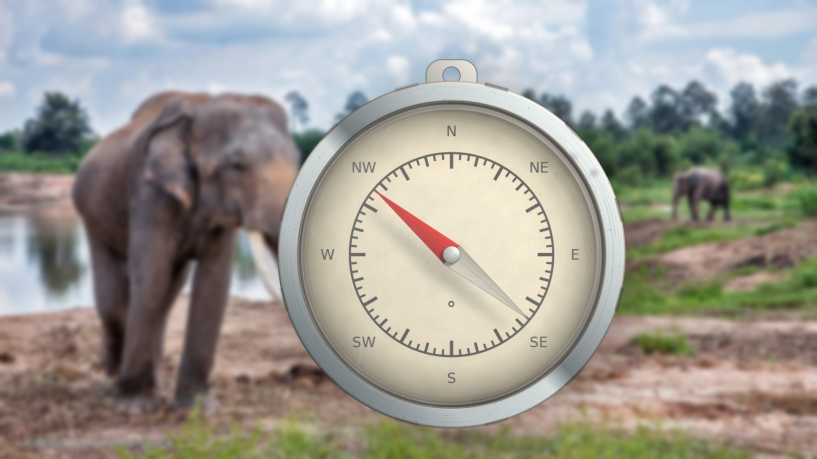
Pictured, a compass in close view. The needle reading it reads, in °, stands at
310 °
